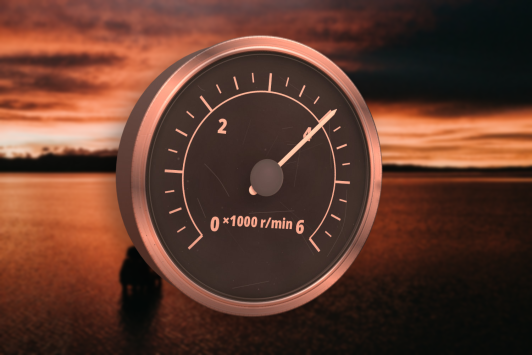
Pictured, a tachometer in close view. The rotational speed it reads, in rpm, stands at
4000 rpm
